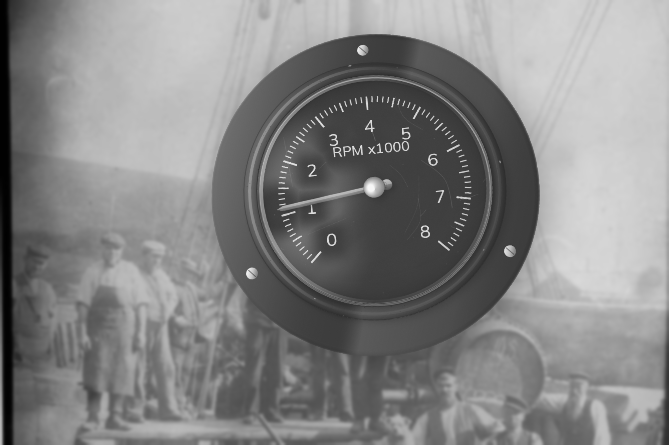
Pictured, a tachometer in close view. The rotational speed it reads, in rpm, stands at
1100 rpm
